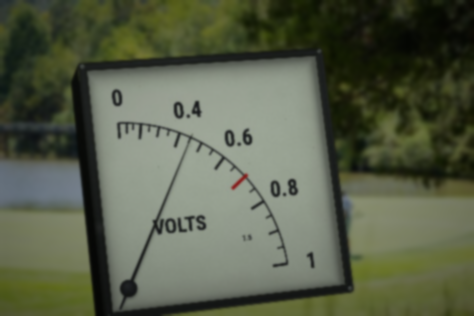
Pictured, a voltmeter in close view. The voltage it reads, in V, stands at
0.45 V
